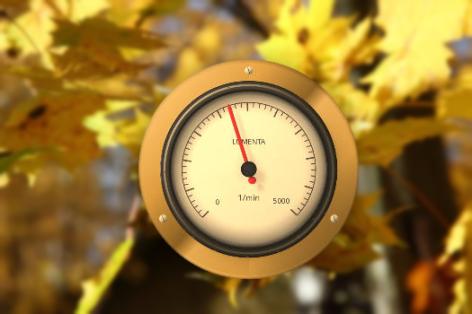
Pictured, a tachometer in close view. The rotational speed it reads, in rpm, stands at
2200 rpm
